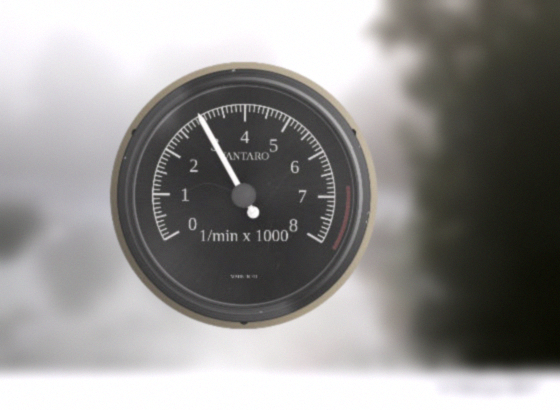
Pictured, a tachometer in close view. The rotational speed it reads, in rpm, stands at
3000 rpm
